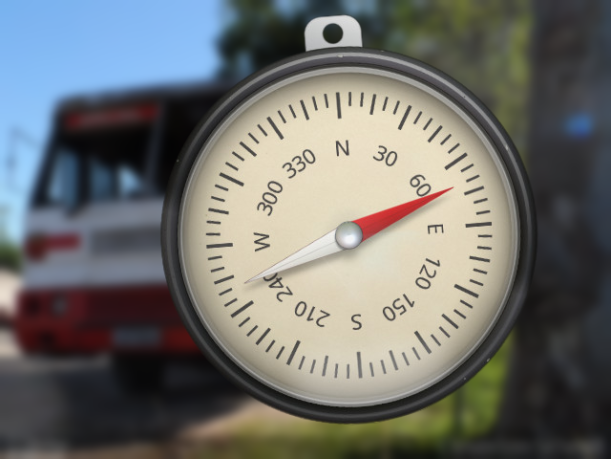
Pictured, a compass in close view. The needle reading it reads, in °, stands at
70 °
